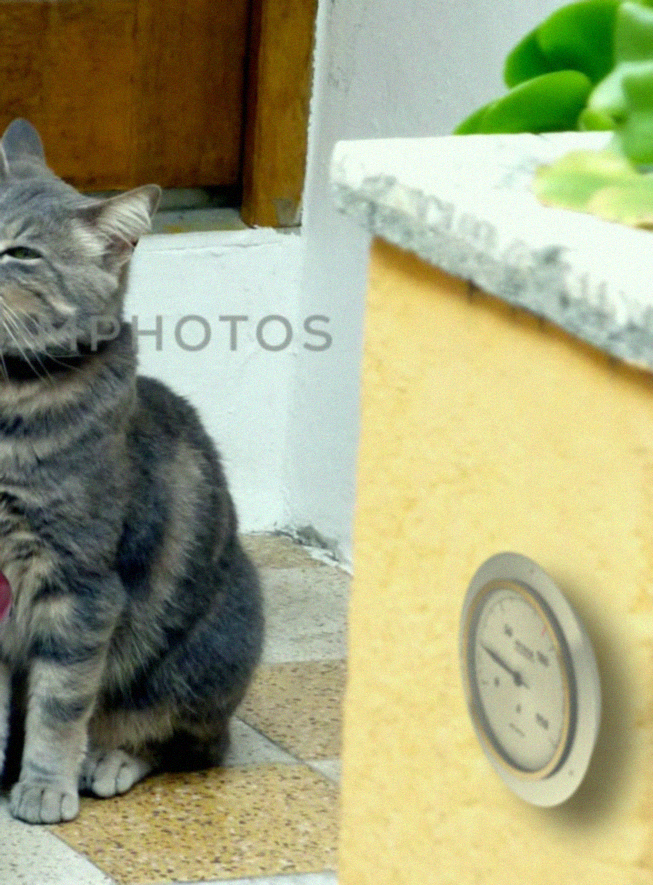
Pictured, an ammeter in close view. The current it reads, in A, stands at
20 A
